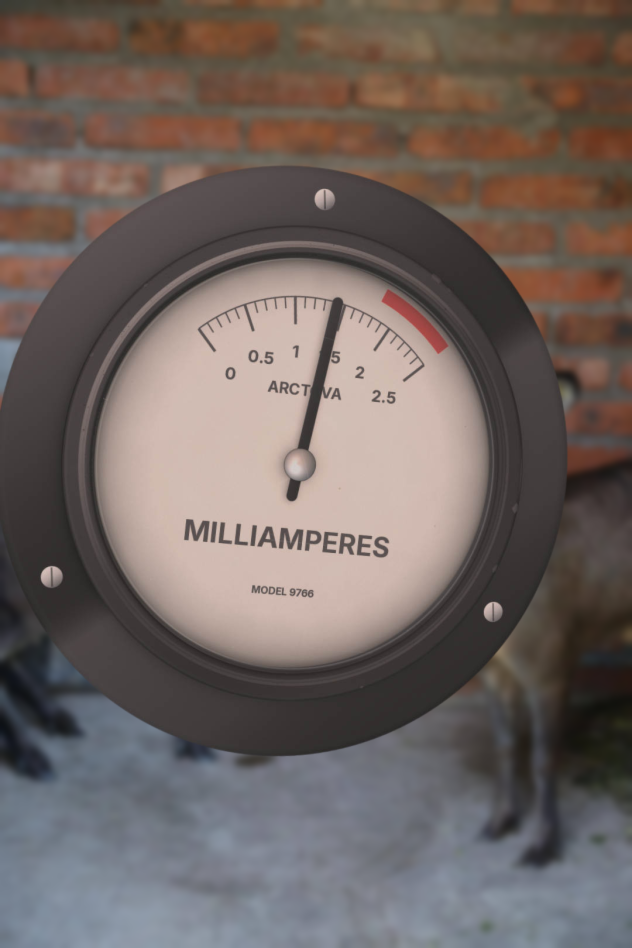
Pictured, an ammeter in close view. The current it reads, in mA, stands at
1.4 mA
